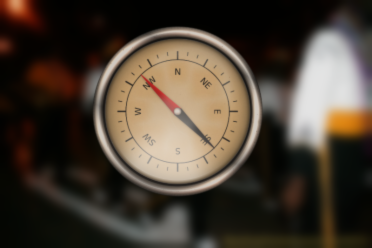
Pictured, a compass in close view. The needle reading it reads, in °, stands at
315 °
